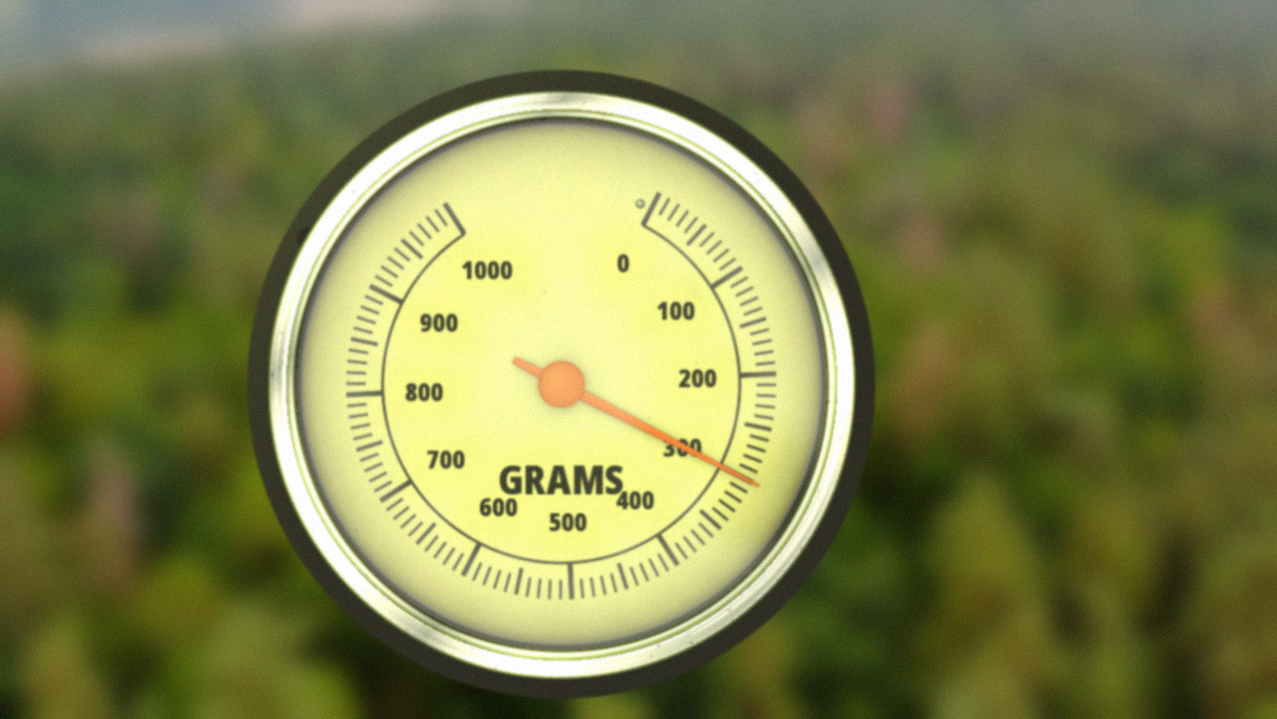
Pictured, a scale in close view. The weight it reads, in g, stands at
300 g
